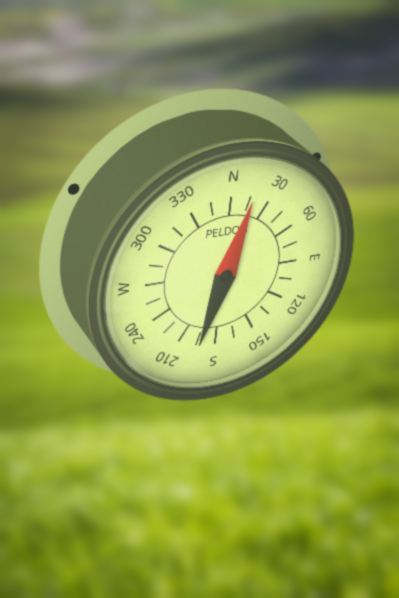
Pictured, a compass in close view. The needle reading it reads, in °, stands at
15 °
